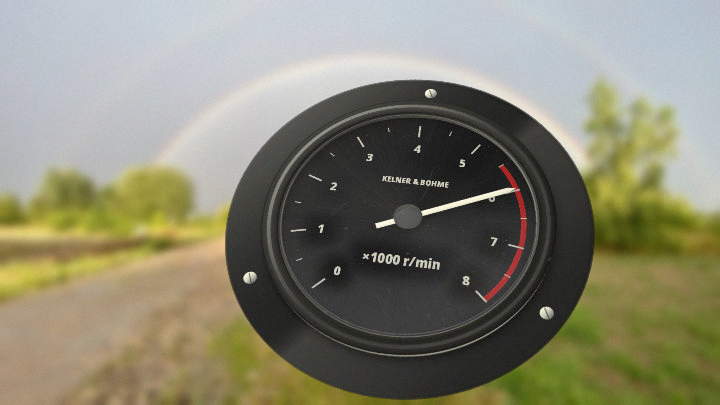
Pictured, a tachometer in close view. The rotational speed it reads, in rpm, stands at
6000 rpm
